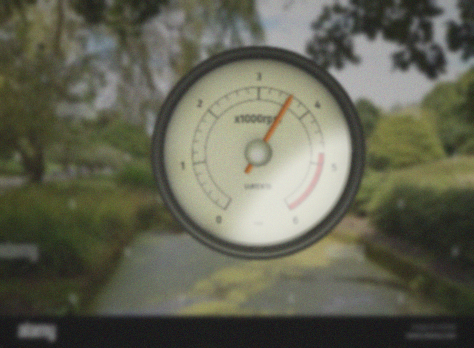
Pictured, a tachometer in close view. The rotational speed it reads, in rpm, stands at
3600 rpm
